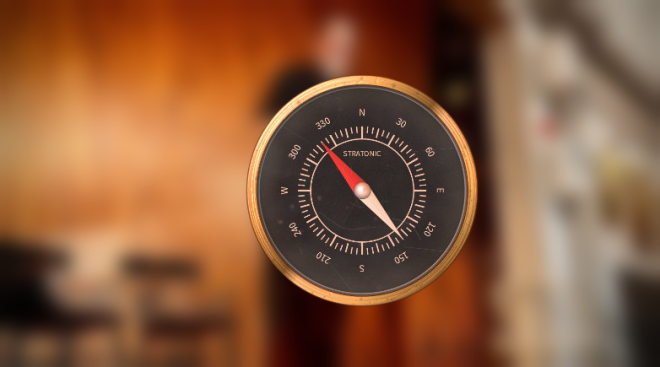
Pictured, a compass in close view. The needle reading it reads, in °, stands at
320 °
